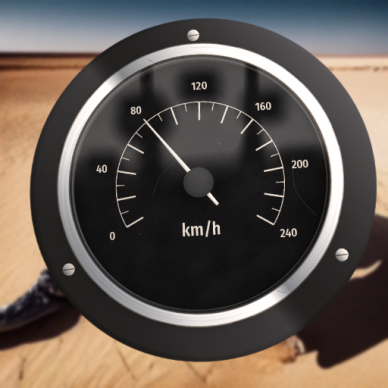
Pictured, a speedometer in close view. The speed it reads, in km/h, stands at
80 km/h
